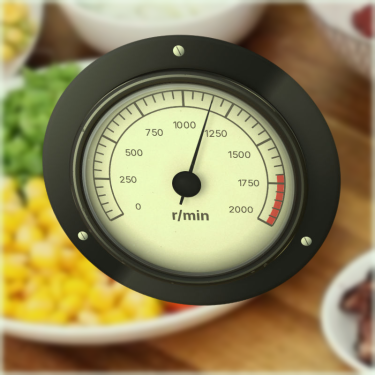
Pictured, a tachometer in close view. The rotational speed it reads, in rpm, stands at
1150 rpm
